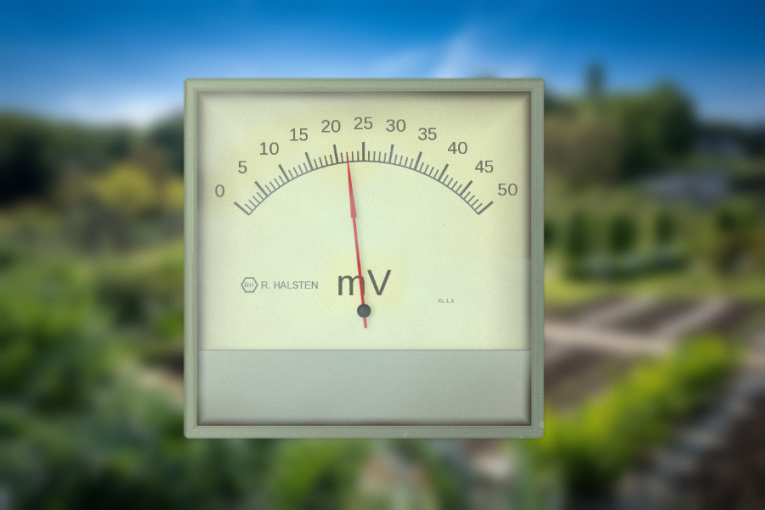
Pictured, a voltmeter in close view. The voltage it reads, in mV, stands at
22 mV
